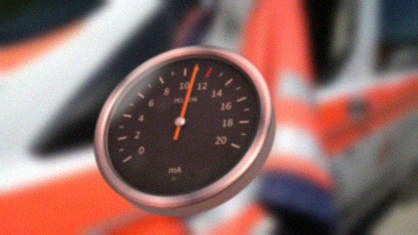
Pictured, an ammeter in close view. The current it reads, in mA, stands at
11 mA
